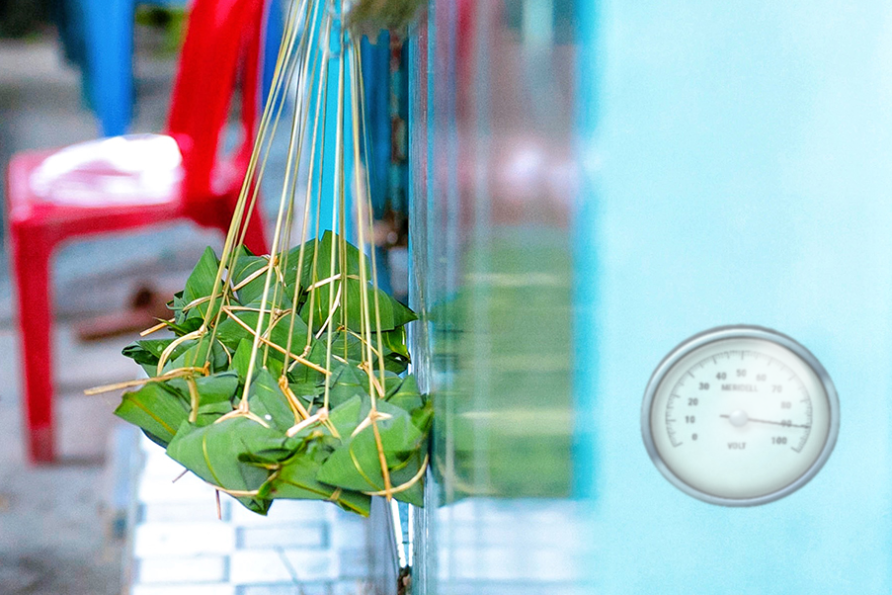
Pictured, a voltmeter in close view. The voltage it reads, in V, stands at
90 V
